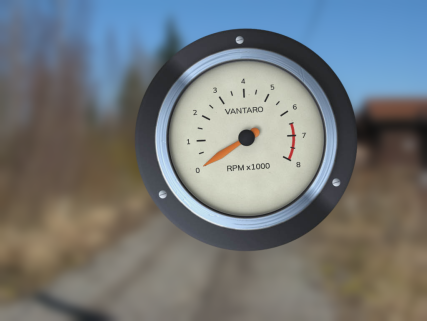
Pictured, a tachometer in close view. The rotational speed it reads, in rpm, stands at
0 rpm
